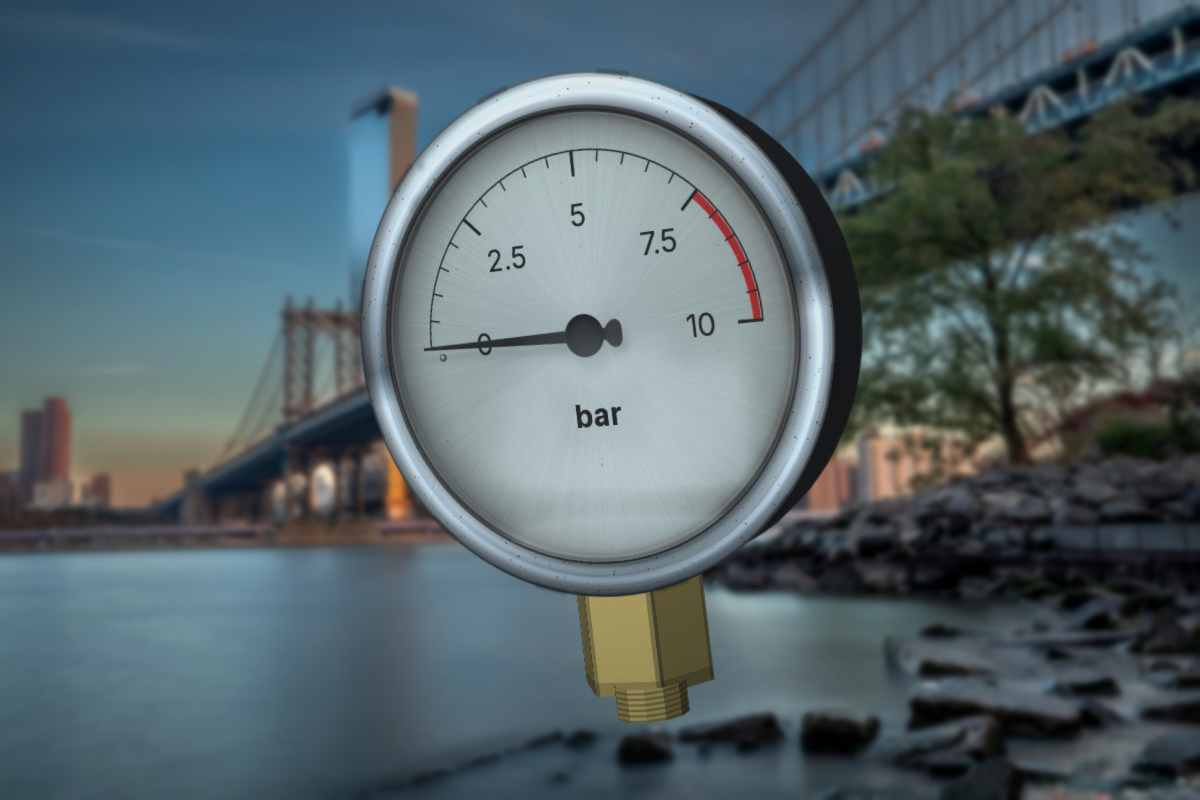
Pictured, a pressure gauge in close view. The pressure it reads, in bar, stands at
0 bar
